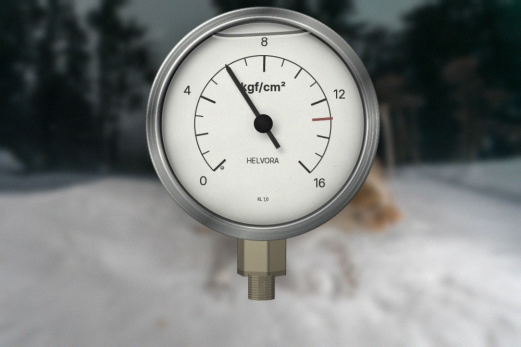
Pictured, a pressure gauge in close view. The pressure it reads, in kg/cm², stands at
6 kg/cm²
